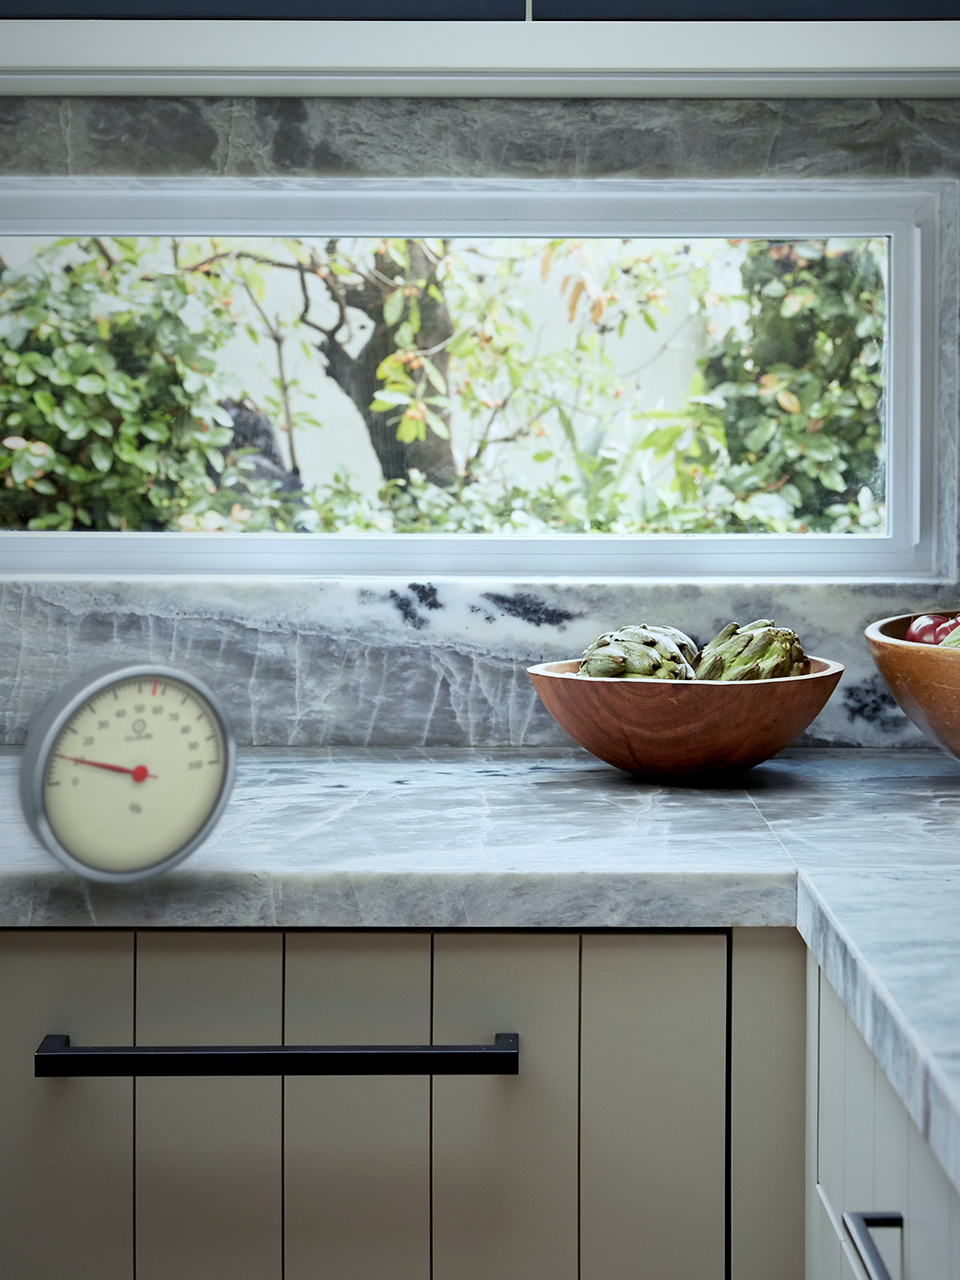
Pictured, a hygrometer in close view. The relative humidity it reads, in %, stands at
10 %
